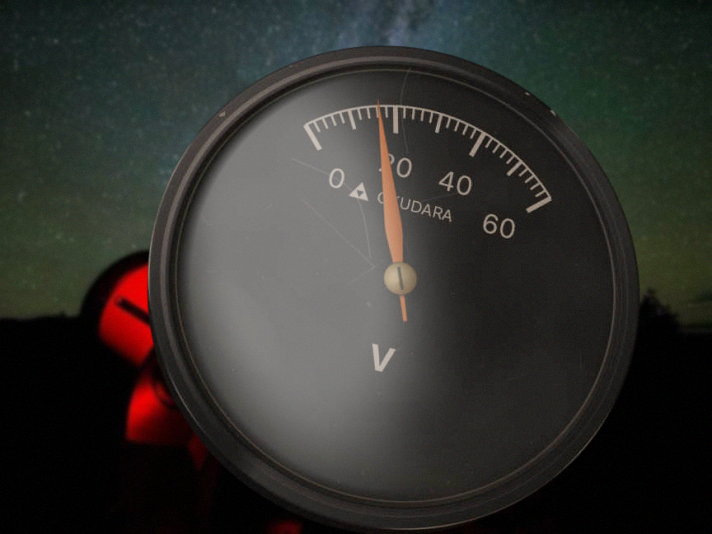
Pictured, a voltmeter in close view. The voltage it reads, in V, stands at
16 V
